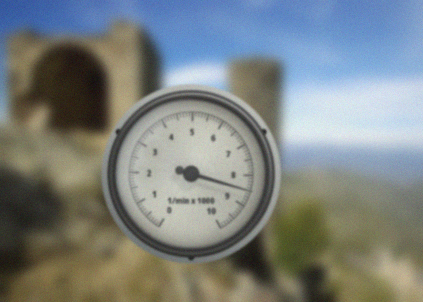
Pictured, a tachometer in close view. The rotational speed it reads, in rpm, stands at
8500 rpm
